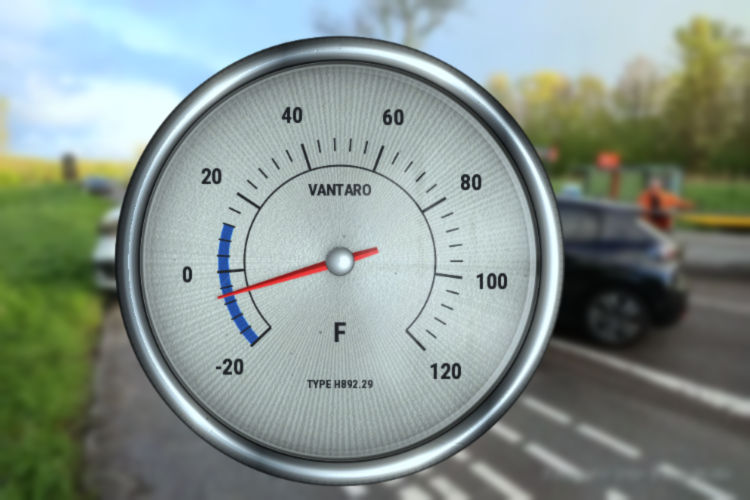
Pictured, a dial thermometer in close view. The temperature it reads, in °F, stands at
-6 °F
